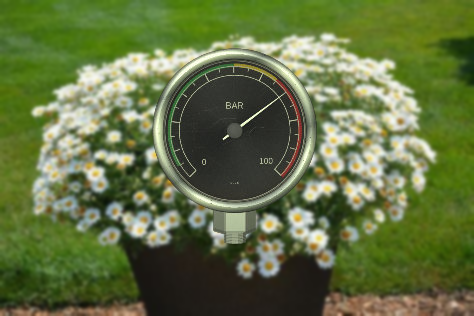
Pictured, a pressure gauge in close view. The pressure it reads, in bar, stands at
70 bar
